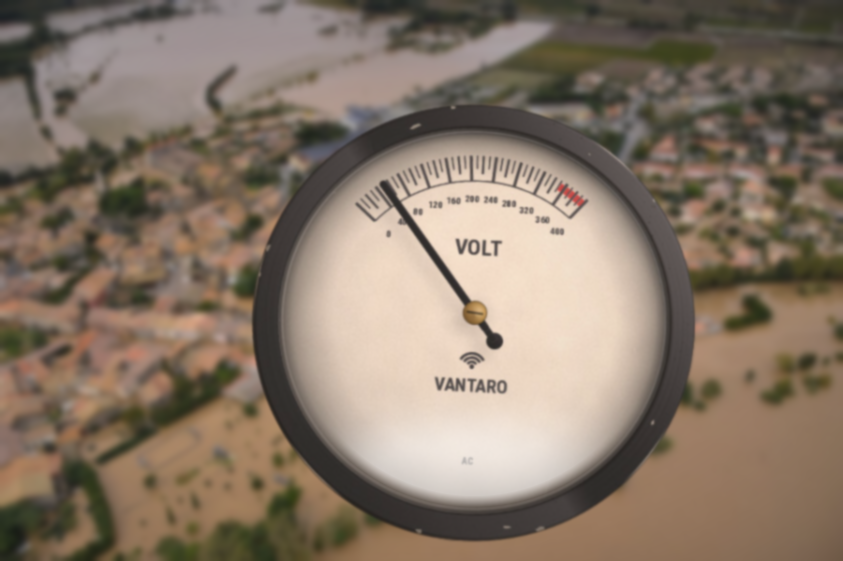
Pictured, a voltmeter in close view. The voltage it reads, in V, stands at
50 V
